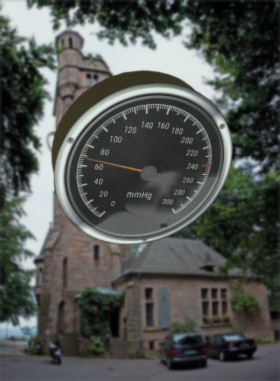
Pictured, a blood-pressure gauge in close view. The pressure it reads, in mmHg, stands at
70 mmHg
